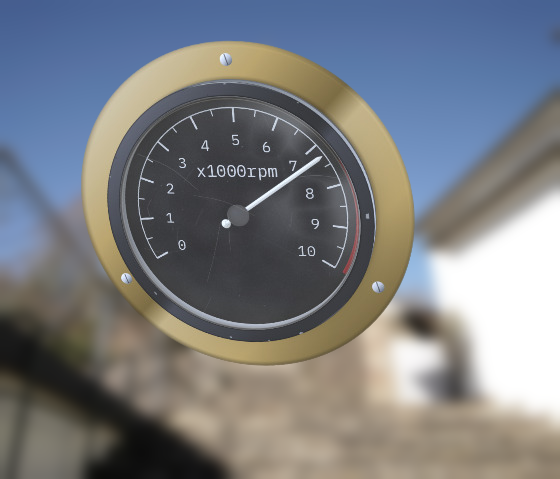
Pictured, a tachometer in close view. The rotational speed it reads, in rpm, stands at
7250 rpm
